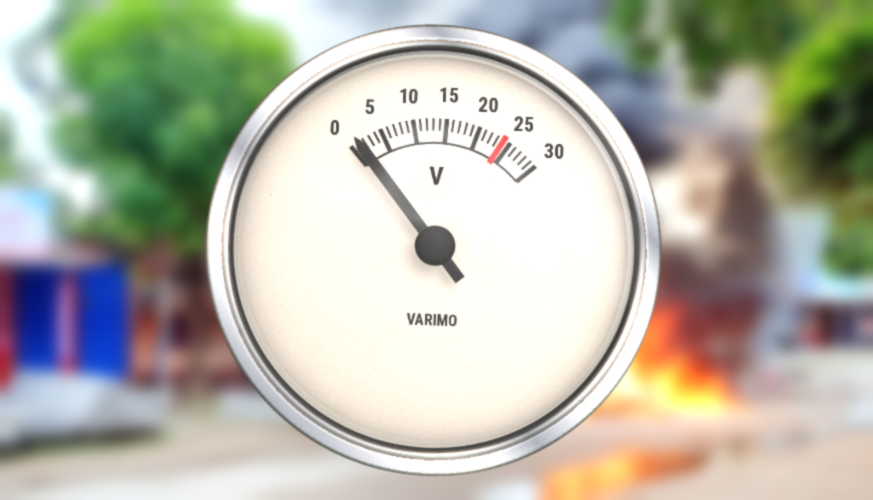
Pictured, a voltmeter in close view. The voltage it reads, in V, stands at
1 V
